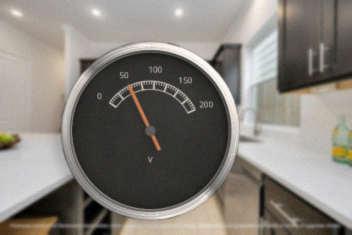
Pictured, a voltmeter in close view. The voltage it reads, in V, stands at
50 V
